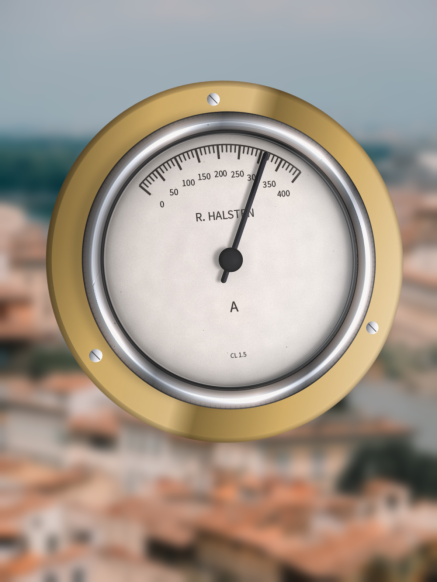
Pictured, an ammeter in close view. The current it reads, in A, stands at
310 A
